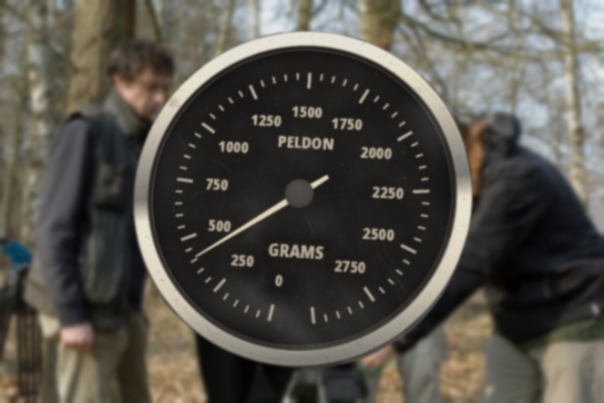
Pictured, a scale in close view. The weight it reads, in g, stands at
400 g
